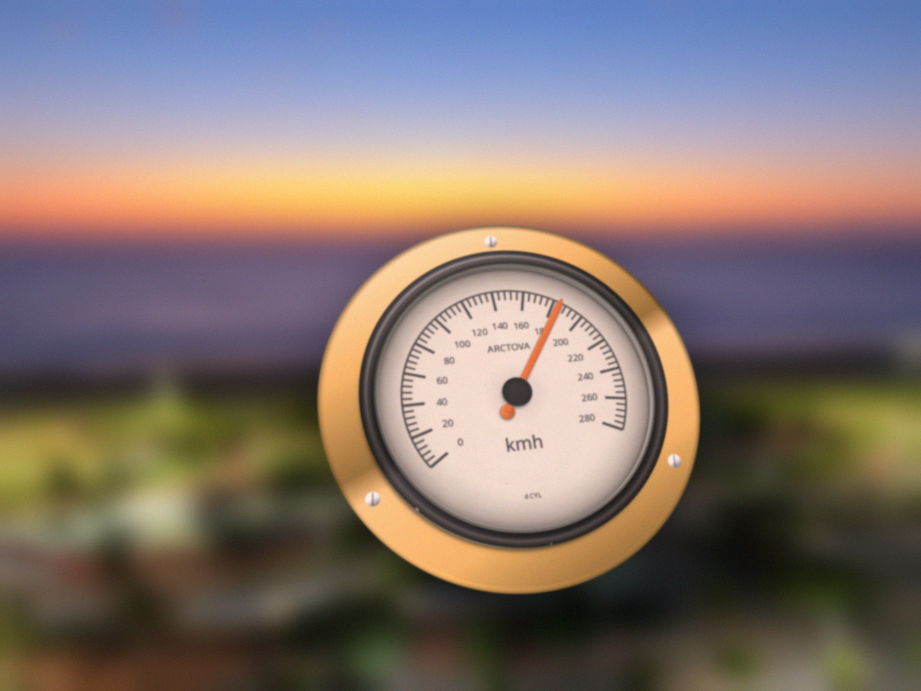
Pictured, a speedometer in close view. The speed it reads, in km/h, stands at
184 km/h
